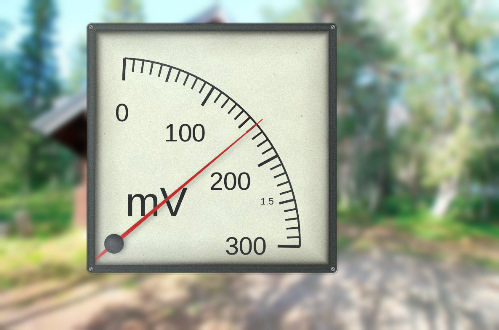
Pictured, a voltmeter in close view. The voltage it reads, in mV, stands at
160 mV
